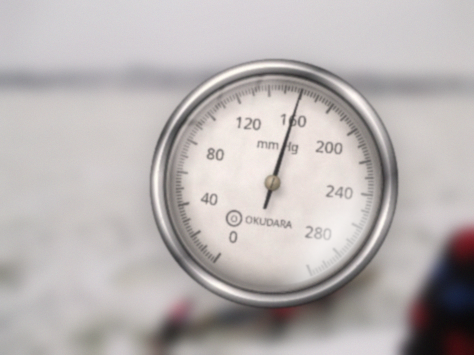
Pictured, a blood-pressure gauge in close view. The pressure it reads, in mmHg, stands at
160 mmHg
